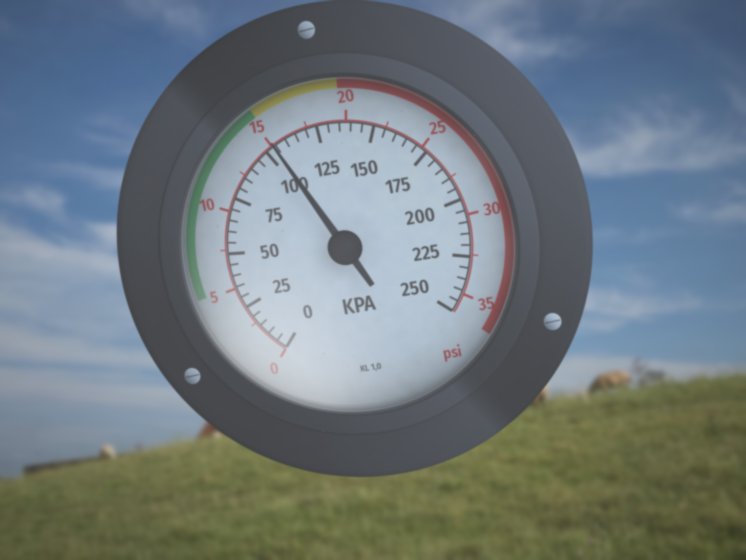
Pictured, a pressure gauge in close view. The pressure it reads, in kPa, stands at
105 kPa
